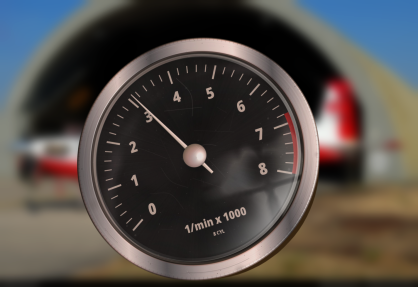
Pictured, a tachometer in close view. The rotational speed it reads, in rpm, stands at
3100 rpm
